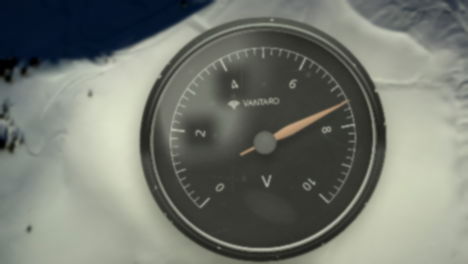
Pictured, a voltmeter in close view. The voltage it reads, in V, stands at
7.4 V
